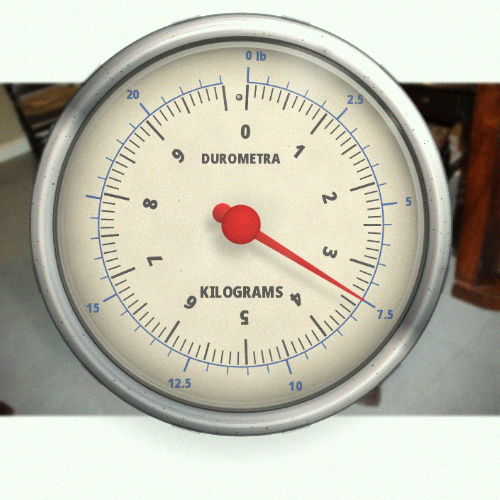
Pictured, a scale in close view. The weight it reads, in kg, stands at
3.4 kg
